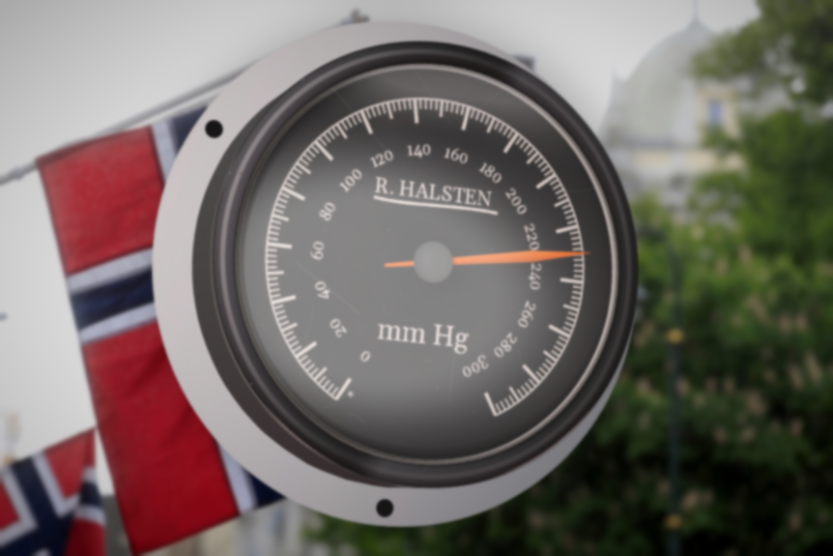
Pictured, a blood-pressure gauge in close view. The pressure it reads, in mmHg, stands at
230 mmHg
